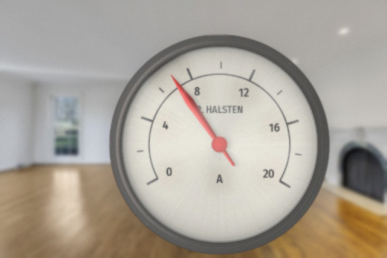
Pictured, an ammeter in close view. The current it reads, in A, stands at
7 A
